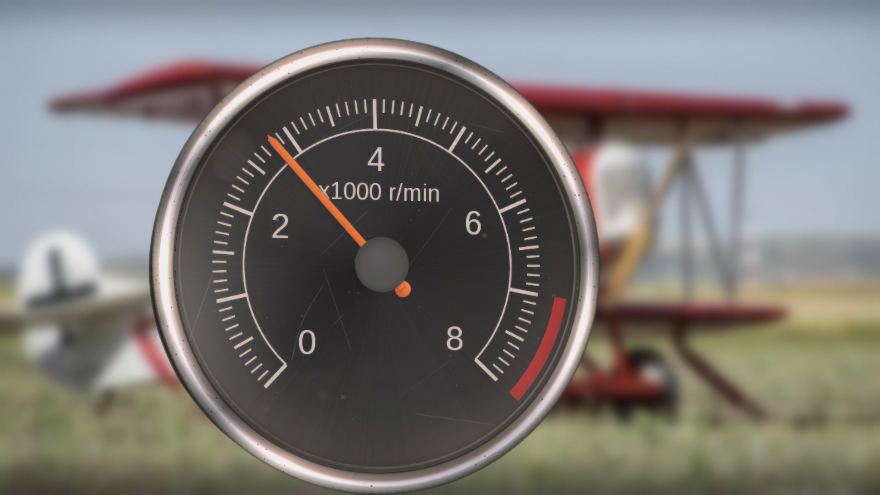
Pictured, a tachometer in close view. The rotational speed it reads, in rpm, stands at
2800 rpm
